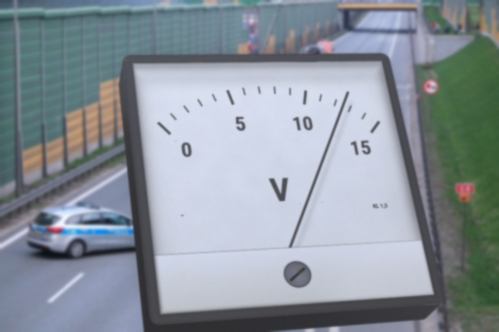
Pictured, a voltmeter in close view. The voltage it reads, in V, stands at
12.5 V
